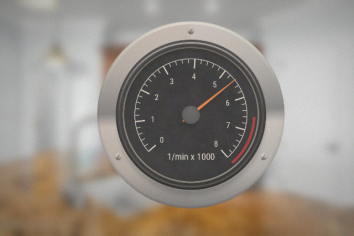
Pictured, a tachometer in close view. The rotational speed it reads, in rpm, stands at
5400 rpm
